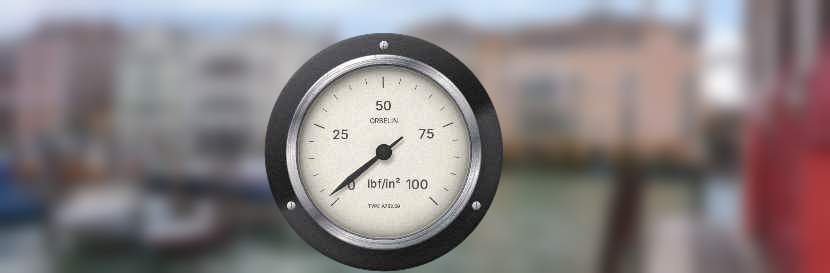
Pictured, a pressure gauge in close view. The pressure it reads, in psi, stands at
2.5 psi
